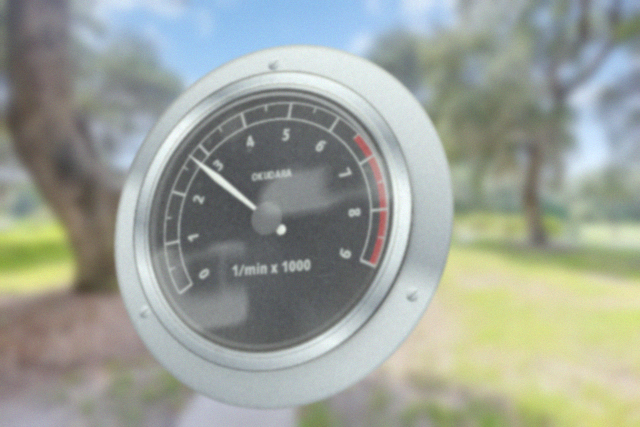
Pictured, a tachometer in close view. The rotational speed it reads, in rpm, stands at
2750 rpm
